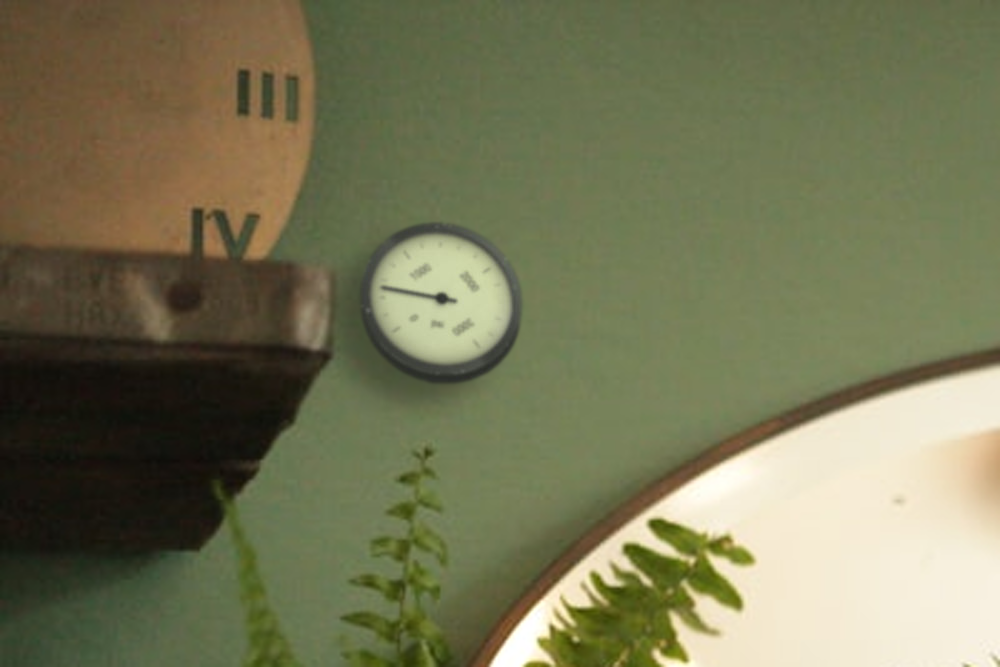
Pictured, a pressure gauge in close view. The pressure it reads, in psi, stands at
500 psi
